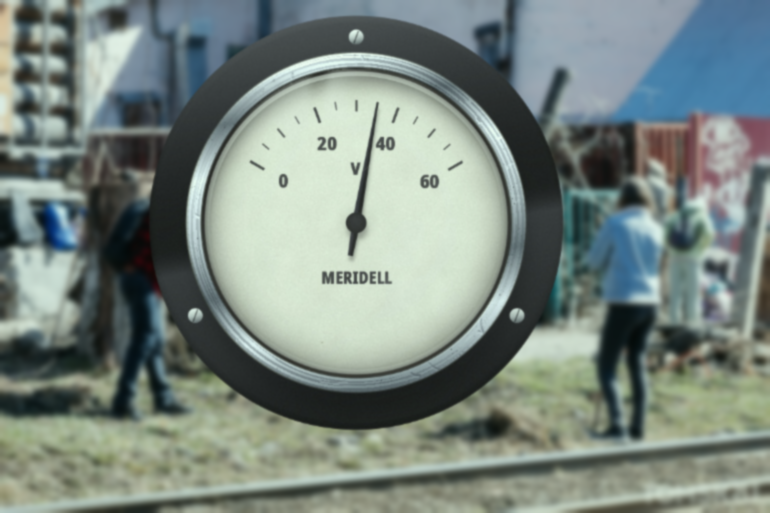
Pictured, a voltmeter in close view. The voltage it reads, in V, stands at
35 V
